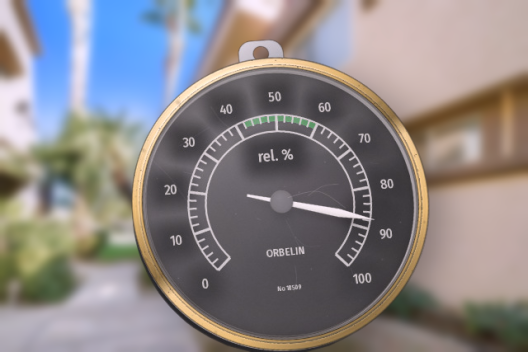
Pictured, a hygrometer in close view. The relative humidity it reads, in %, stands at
88 %
